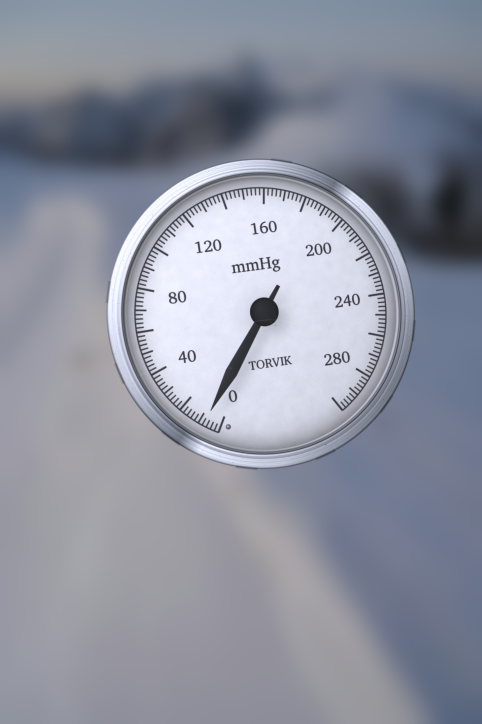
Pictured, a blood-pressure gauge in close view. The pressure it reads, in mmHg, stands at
8 mmHg
